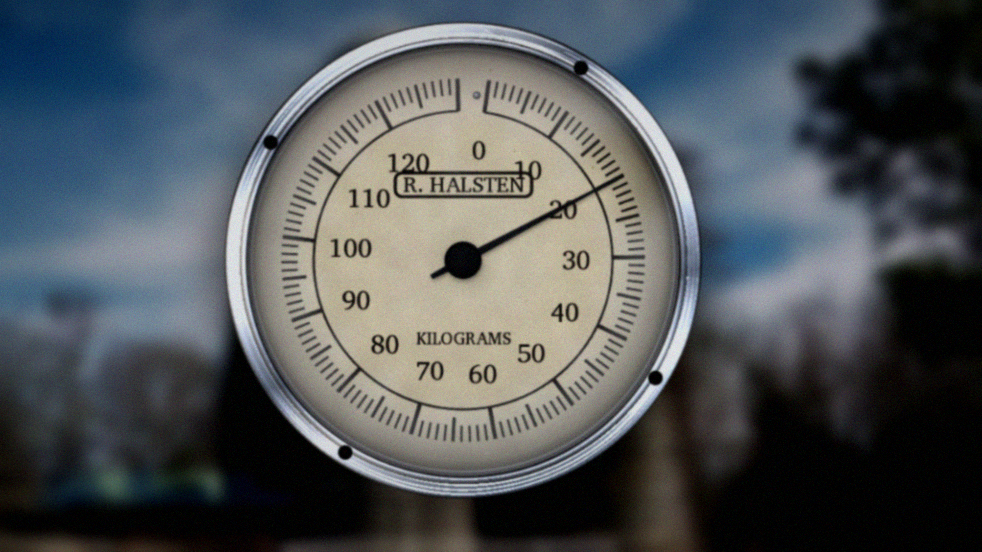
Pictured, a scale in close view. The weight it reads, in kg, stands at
20 kg
